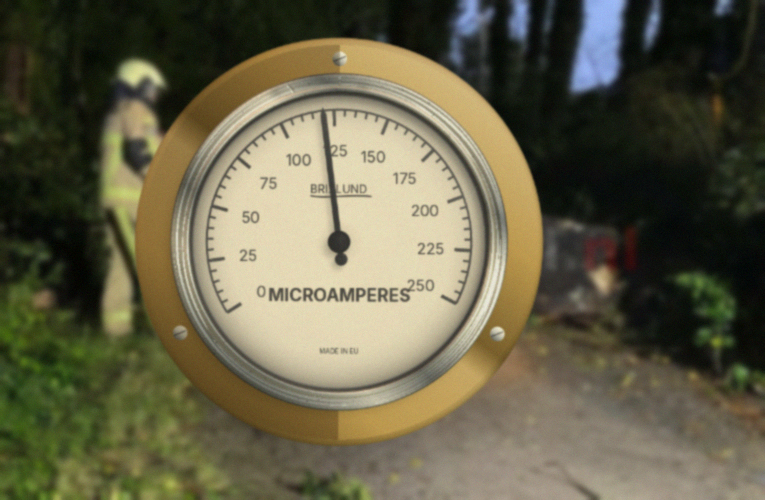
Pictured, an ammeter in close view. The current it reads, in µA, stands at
120 µA
